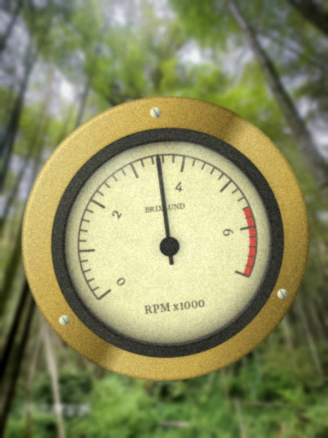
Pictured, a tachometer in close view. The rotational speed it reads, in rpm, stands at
3500 rpm
